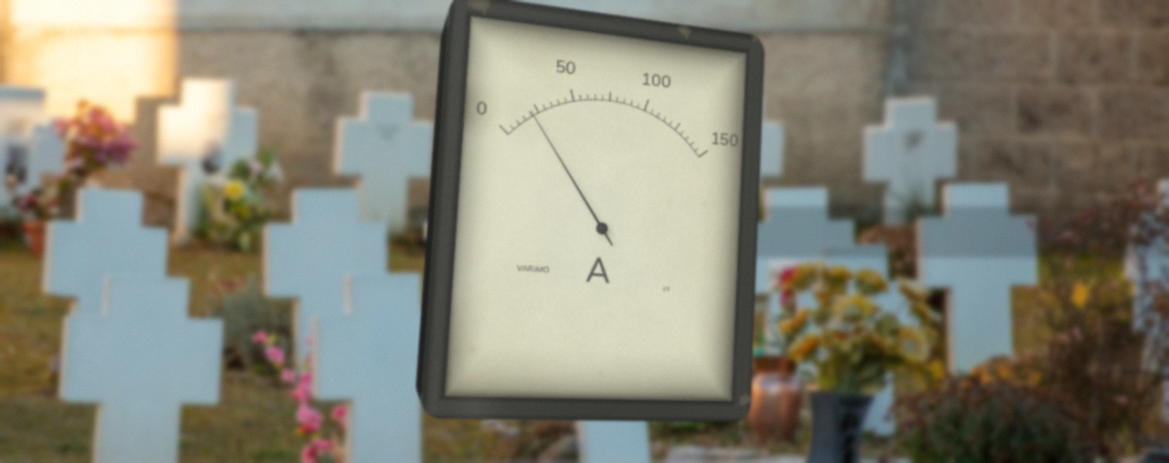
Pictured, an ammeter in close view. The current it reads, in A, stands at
20 A
